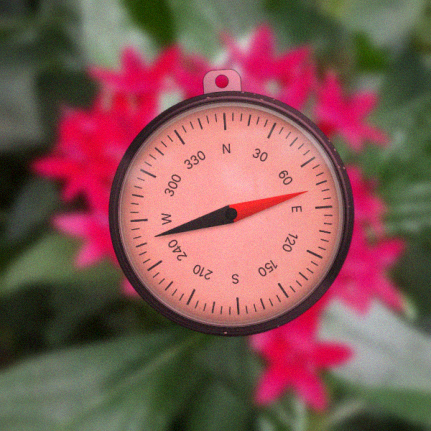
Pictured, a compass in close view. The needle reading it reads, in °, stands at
77.5 °
